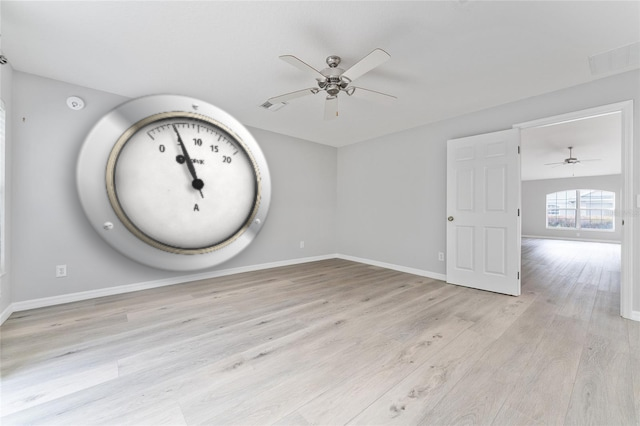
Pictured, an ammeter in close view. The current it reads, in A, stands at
5 A
